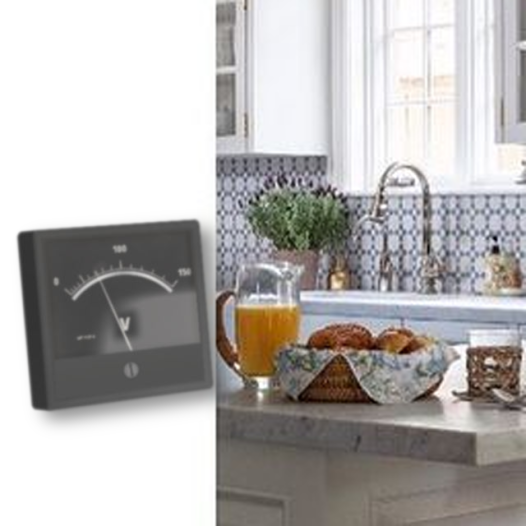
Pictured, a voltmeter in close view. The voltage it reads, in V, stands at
70 V
